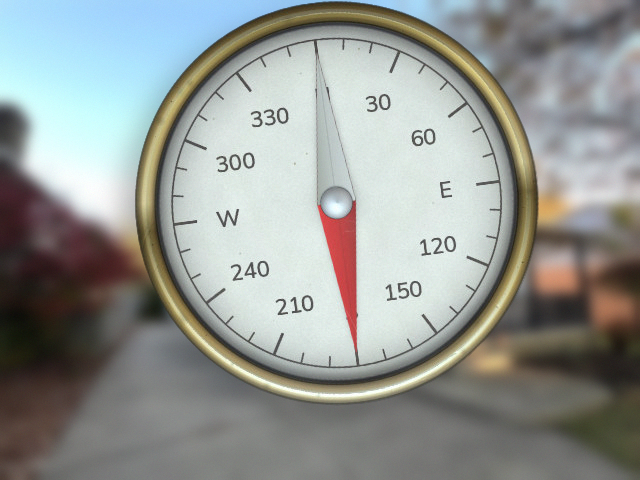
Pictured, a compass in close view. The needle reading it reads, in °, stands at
180 °
